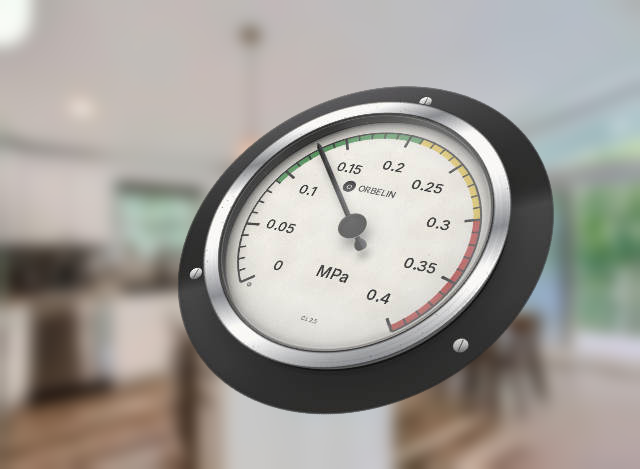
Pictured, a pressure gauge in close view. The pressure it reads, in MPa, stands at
0.13 MPa
